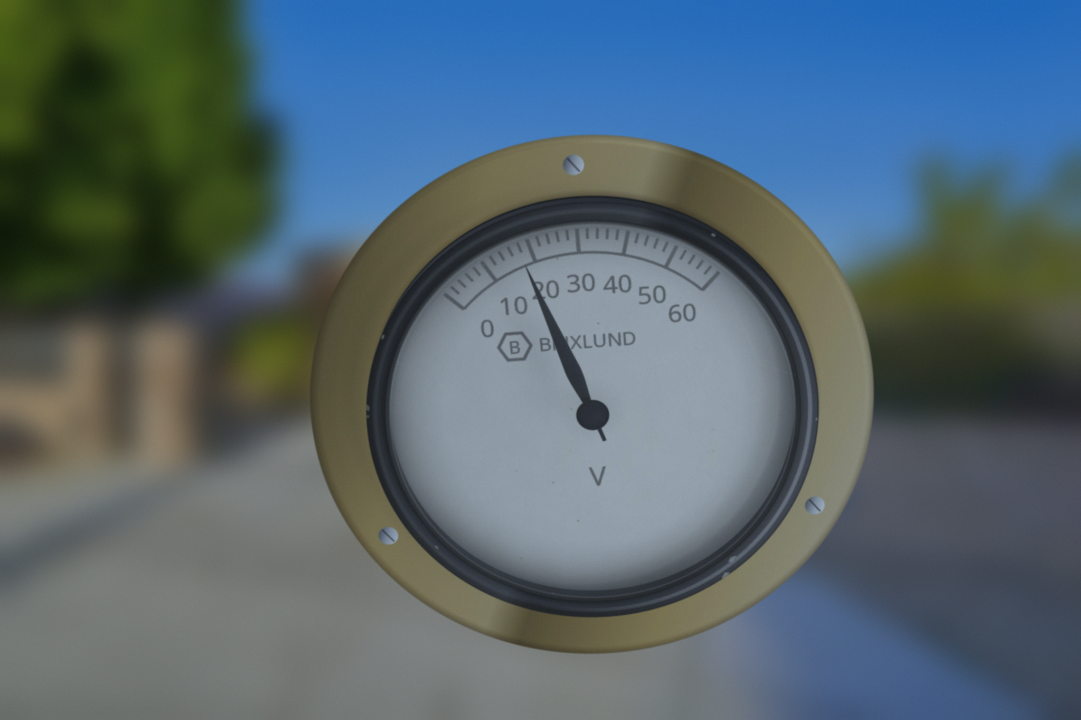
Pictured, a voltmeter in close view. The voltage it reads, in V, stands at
18 V
